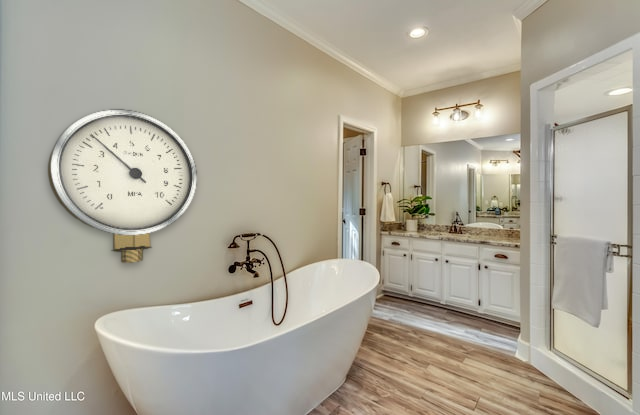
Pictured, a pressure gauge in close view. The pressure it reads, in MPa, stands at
3.4 MPa
